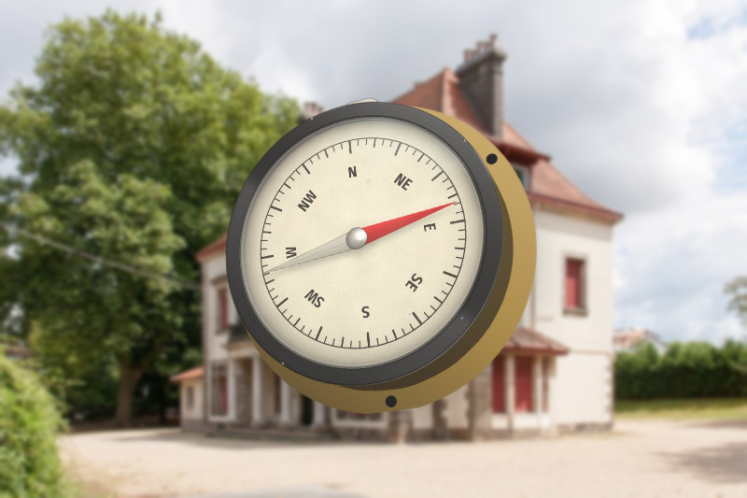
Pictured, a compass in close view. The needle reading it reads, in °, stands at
80 °
